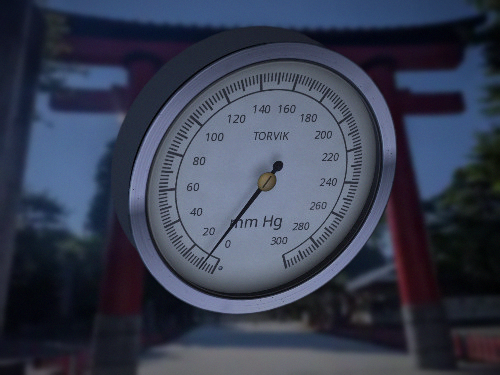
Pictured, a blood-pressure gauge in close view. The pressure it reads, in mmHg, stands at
10 mmHg
